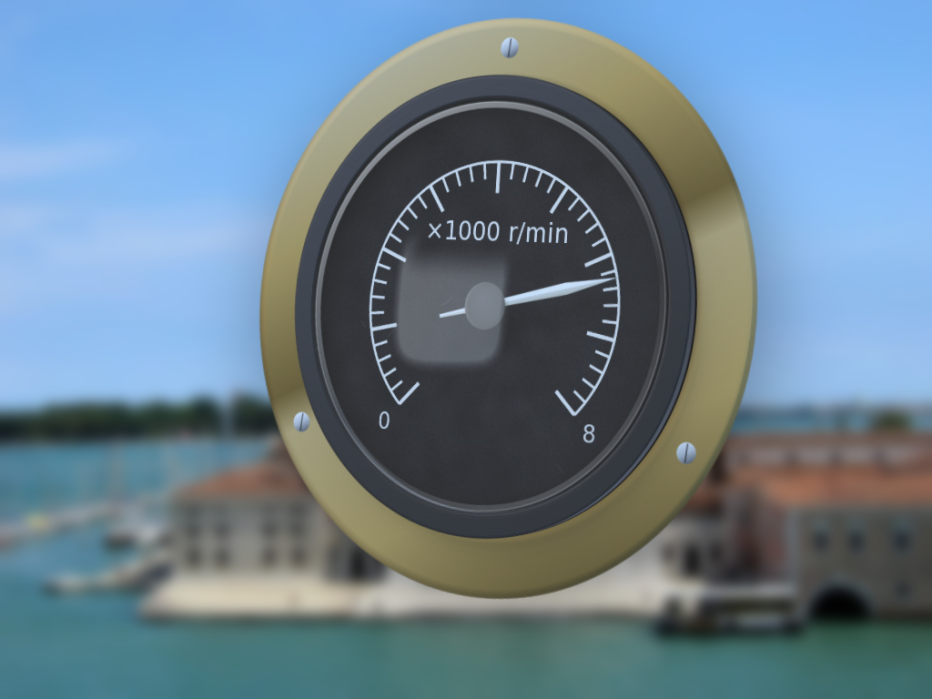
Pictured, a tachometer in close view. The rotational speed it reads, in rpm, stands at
6300 rpm
